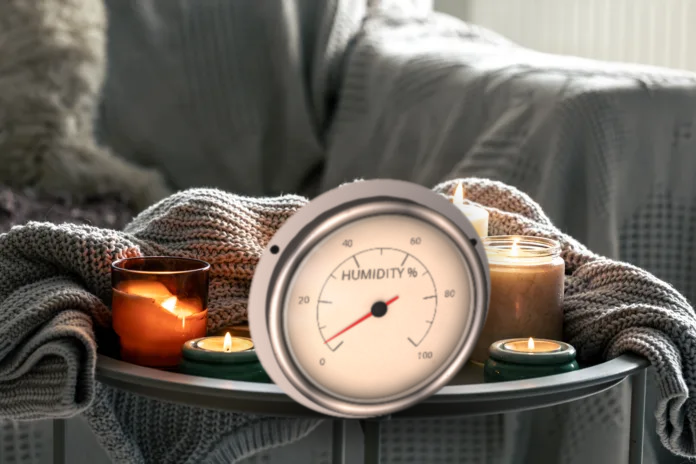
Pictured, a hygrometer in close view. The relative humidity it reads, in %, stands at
5 %
